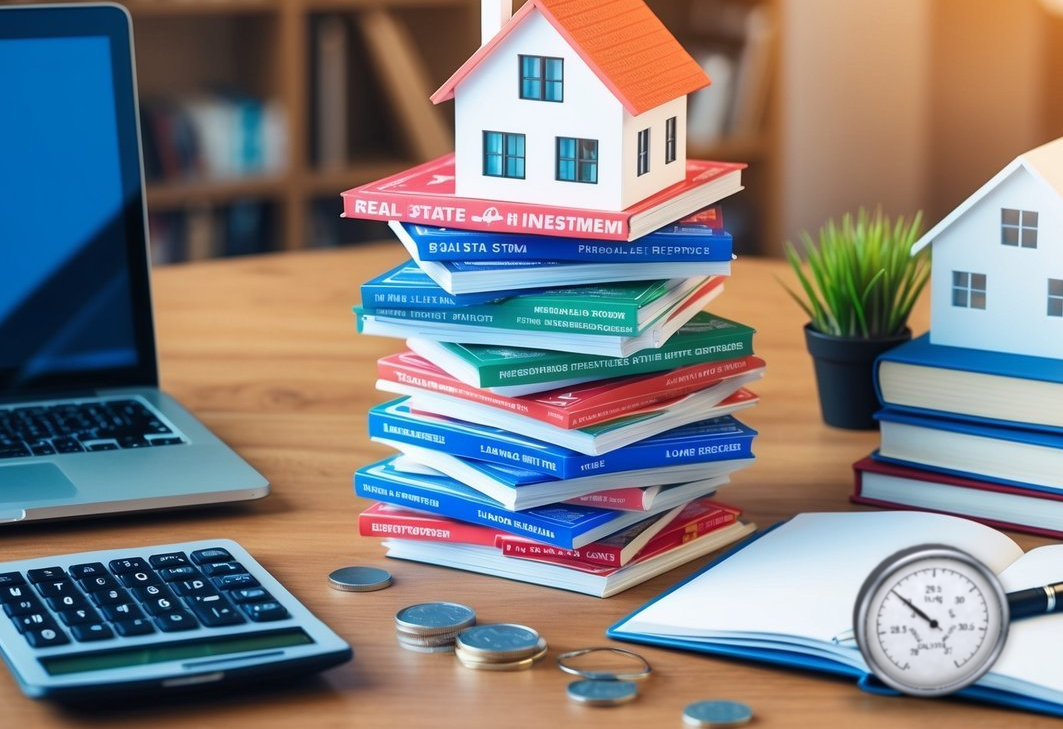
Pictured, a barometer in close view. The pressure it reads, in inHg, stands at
29 inHg
